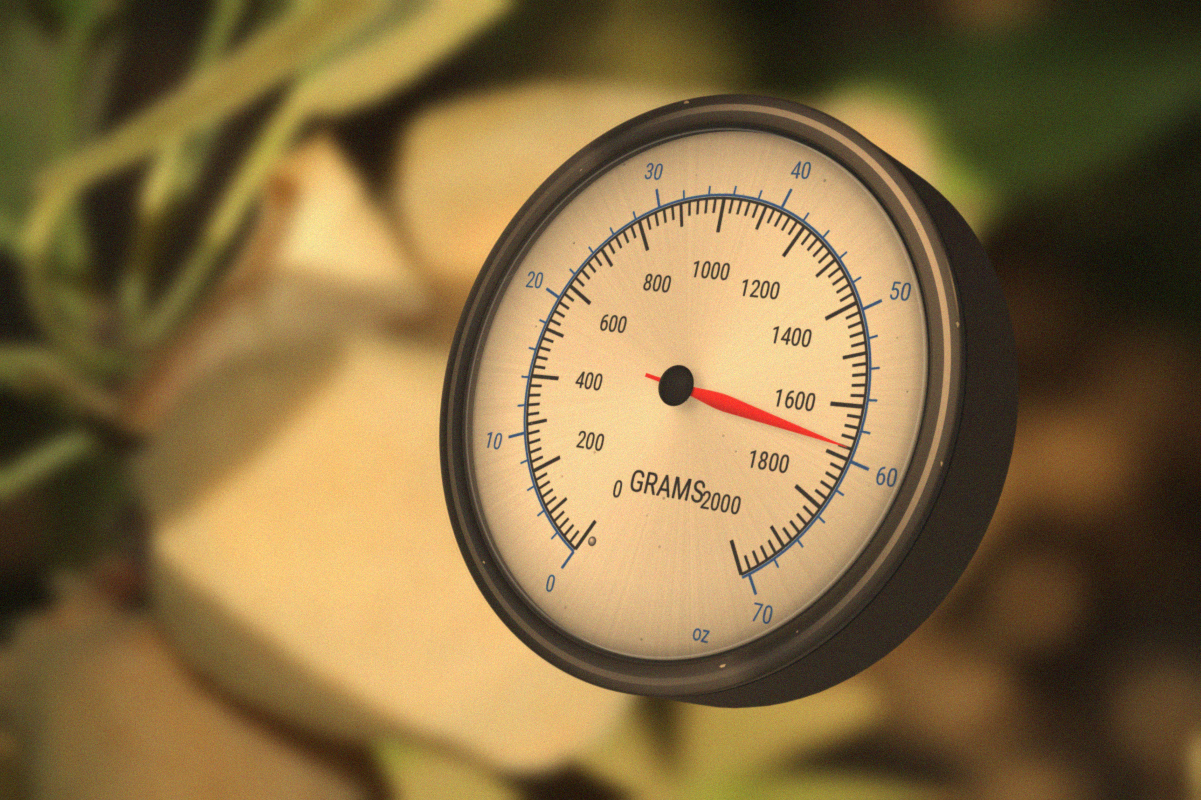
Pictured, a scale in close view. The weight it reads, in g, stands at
1680 g
